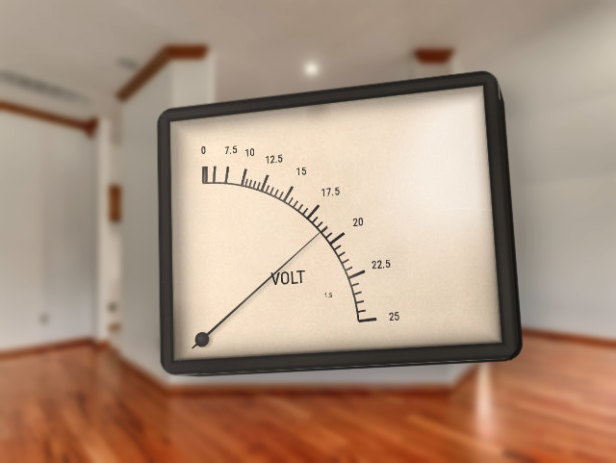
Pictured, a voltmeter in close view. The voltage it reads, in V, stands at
19 V
